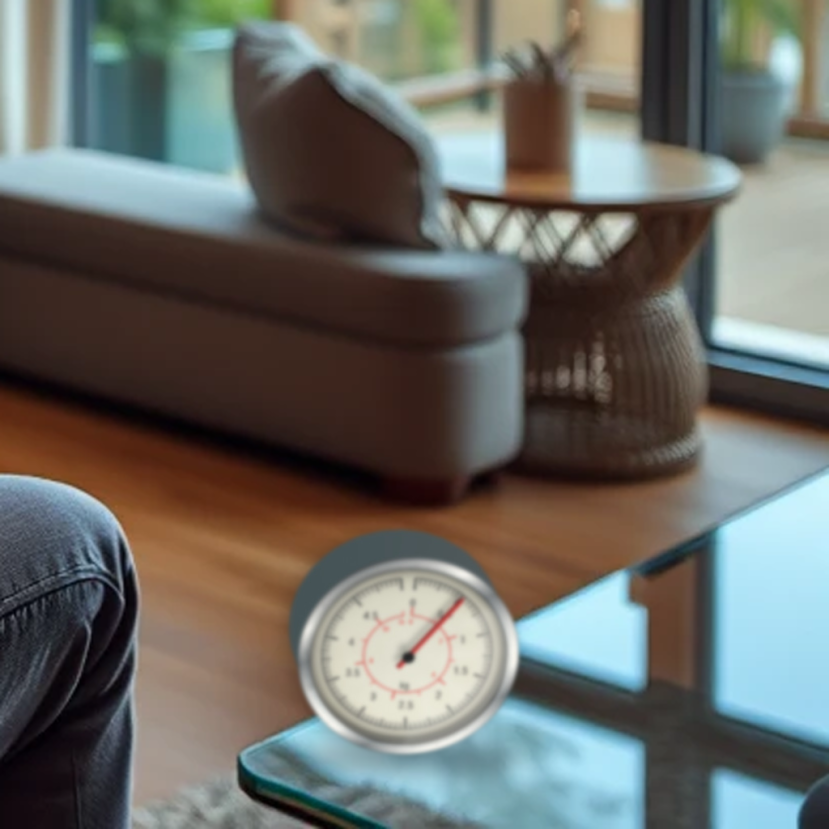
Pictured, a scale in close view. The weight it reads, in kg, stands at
0.5 kg
